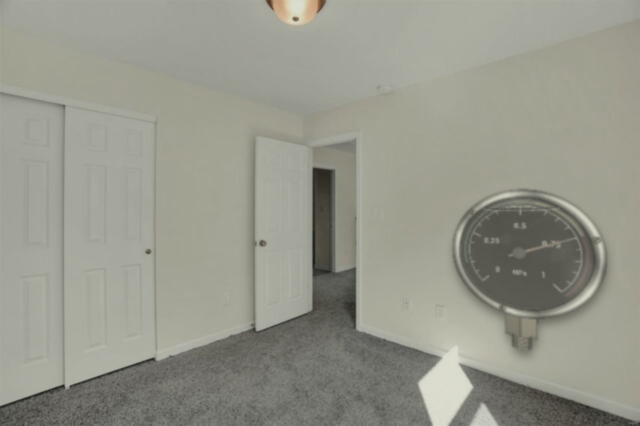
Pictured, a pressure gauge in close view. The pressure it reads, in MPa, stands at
0.75 MPa
